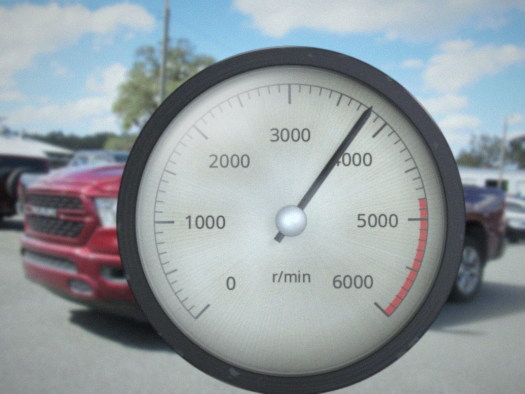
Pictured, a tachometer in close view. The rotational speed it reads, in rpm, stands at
3800 rpm
